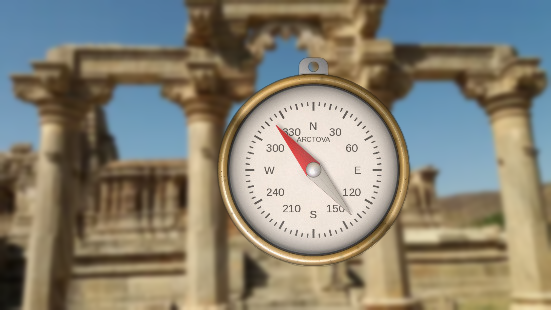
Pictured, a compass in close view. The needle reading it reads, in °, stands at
320 °
